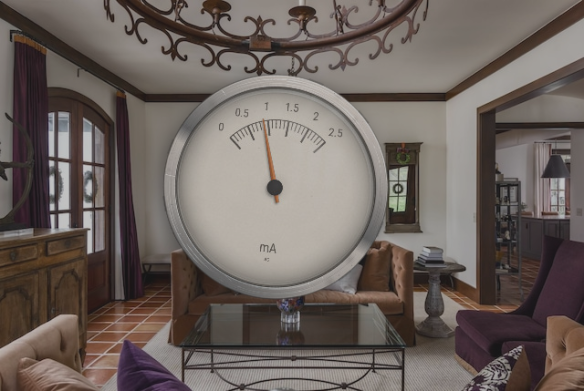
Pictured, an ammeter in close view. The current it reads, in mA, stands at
0.9 mA
